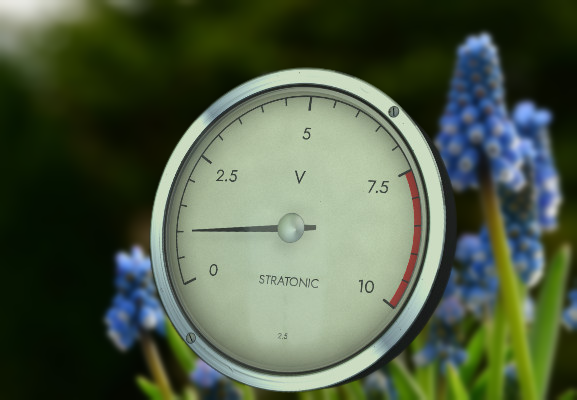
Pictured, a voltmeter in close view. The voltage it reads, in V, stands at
1 V
